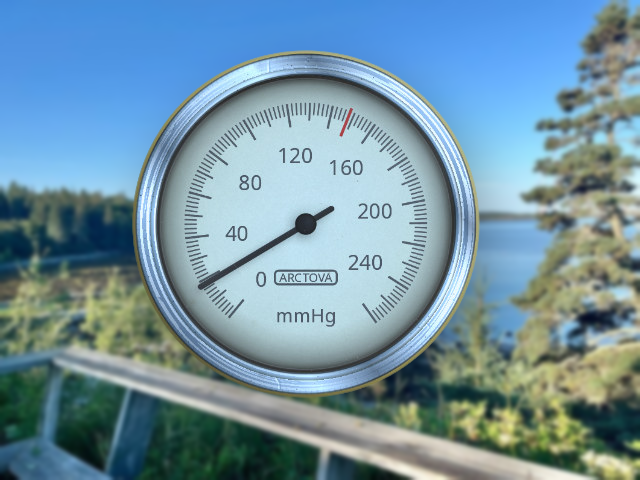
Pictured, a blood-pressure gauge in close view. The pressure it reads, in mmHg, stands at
18 mmHg
